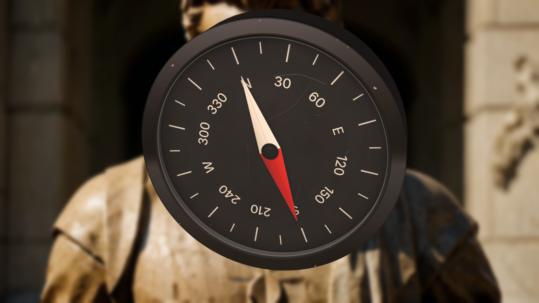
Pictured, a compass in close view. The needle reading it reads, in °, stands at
180 °
